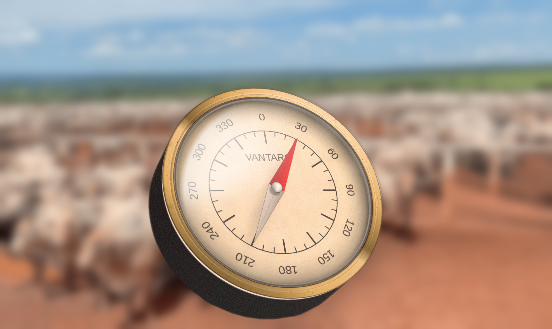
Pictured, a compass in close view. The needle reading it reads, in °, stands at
30 °
